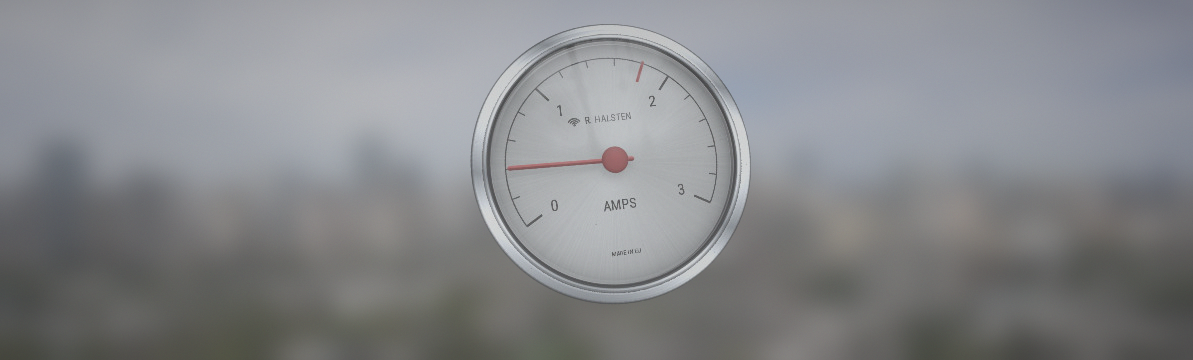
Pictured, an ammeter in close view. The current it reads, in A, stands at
0.4 A
